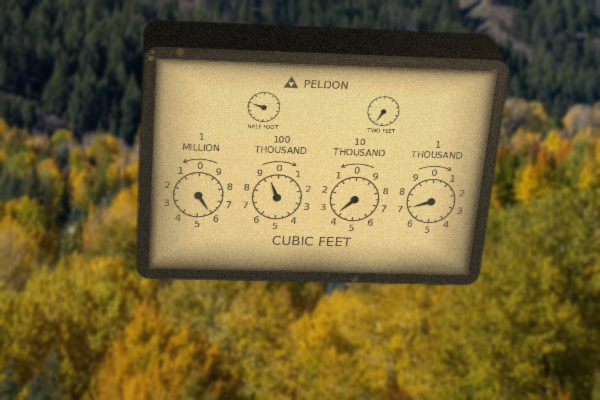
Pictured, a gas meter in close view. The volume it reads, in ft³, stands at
593700 ft³
